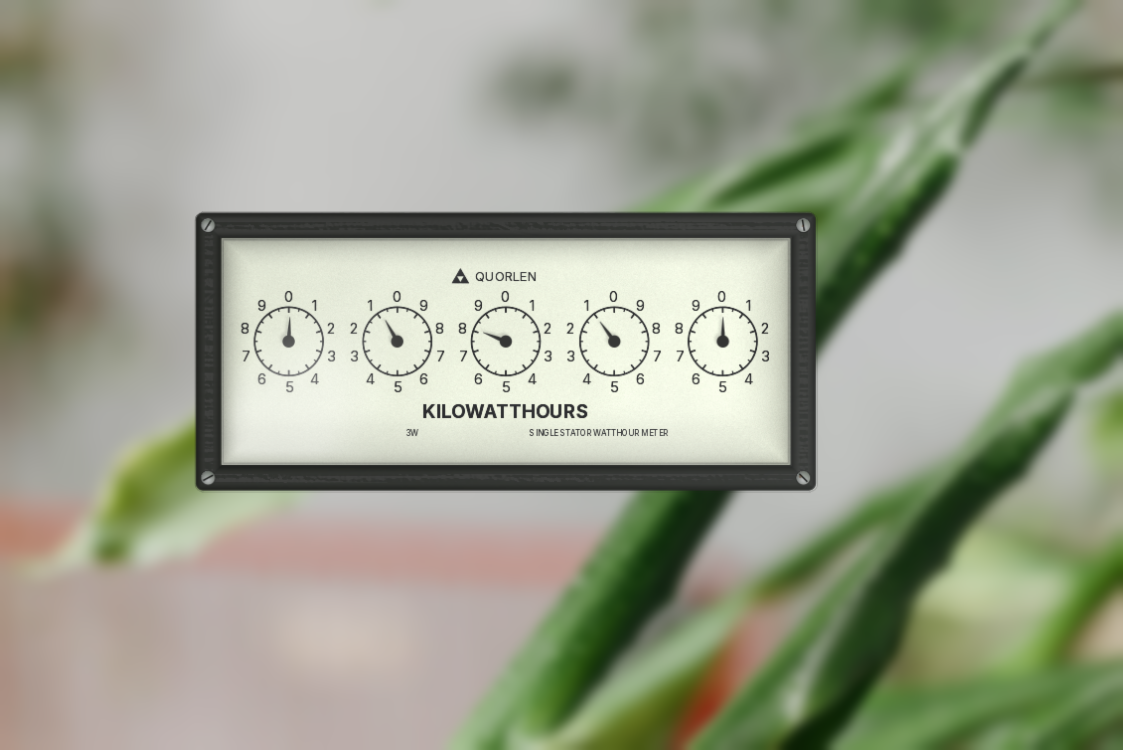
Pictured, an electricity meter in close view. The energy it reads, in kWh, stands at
810 kWh
